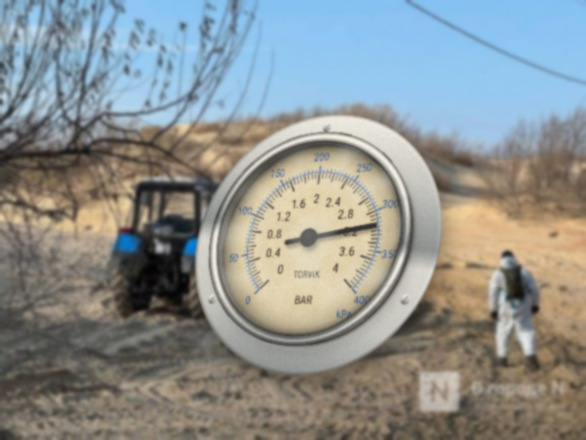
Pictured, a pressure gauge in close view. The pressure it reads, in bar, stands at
3.2 bar
